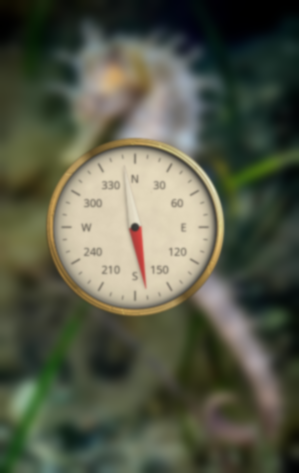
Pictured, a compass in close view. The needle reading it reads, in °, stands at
170 °
